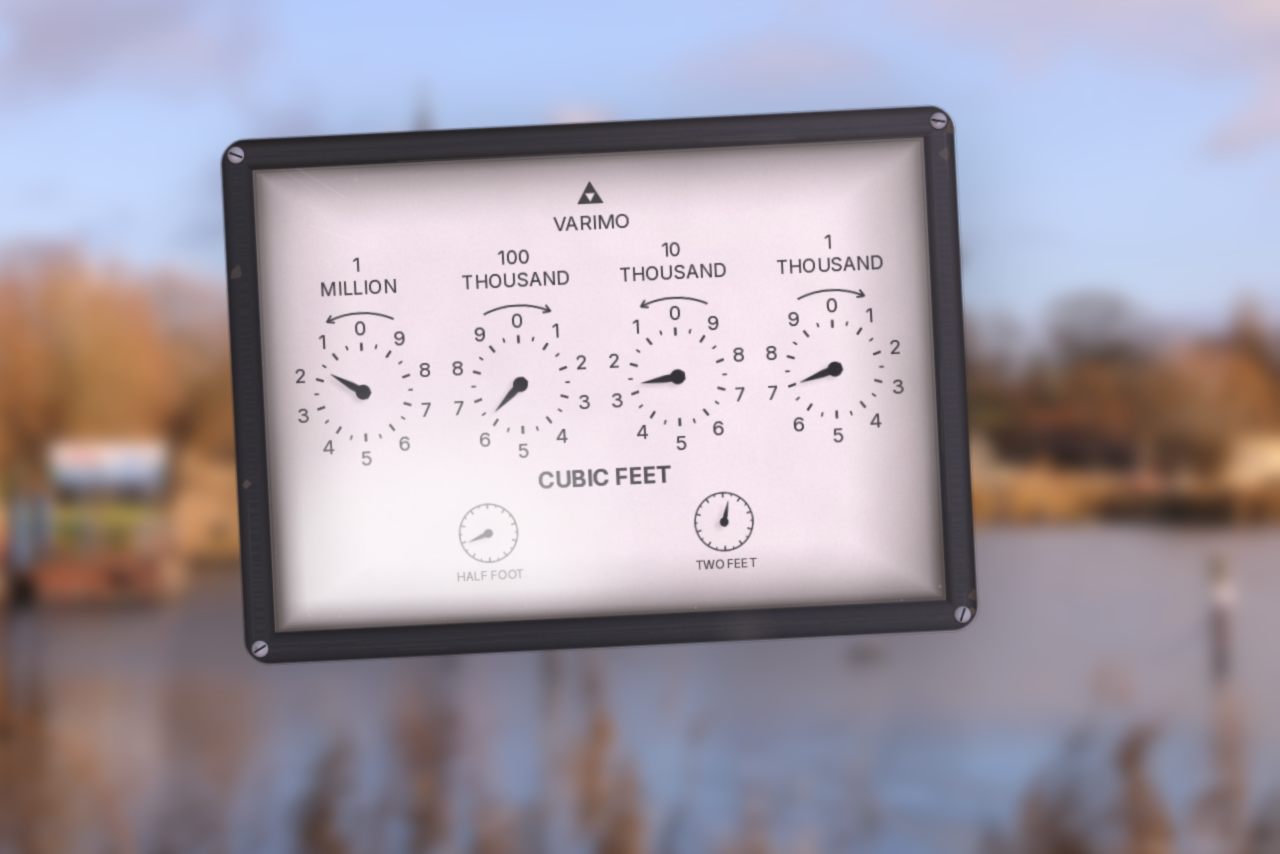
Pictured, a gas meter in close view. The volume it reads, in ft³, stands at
162700 ft³
